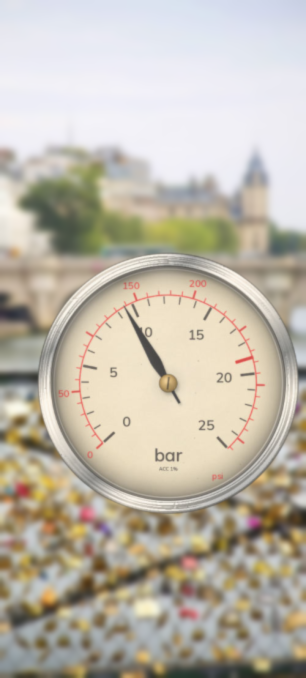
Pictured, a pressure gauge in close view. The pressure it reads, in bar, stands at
9.5 bar
